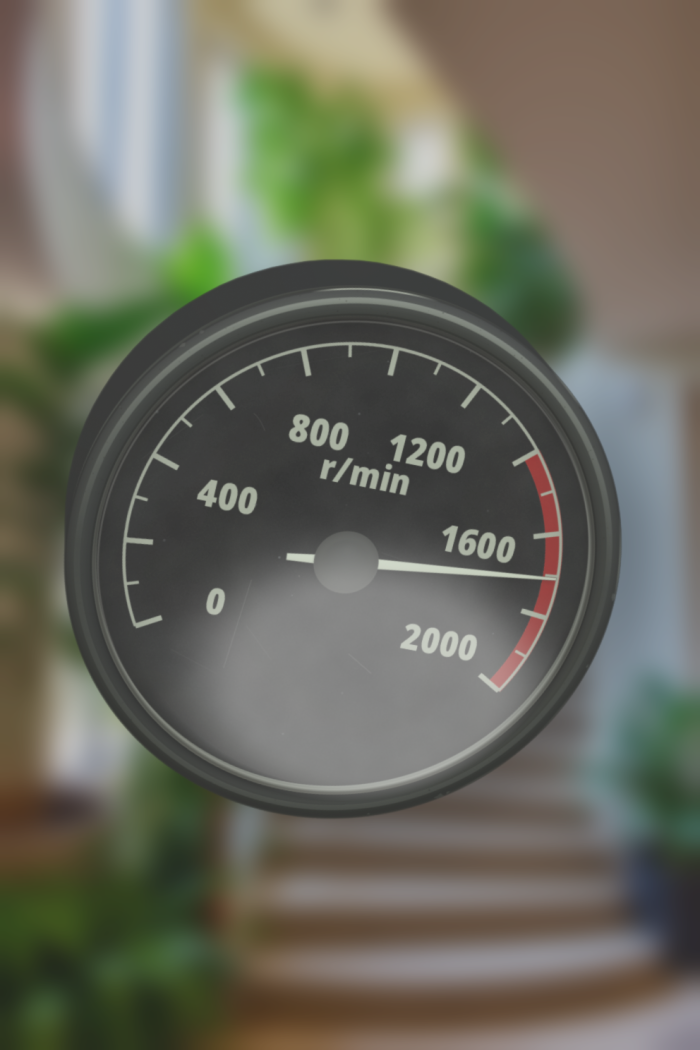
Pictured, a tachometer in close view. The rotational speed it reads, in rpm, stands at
1700 rpm
